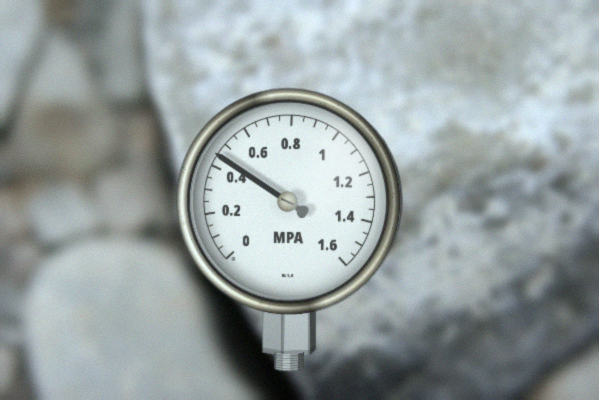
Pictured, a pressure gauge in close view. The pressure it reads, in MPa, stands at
0.45 MPa
